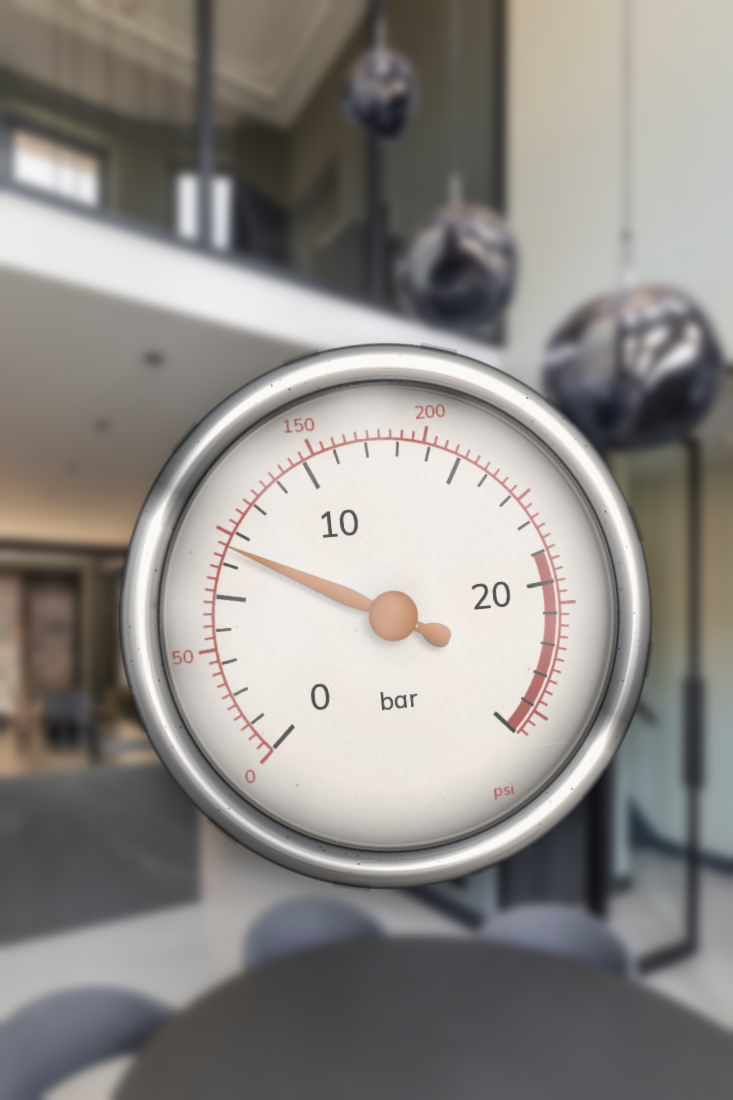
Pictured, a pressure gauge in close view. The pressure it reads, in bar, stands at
6.5 bar
